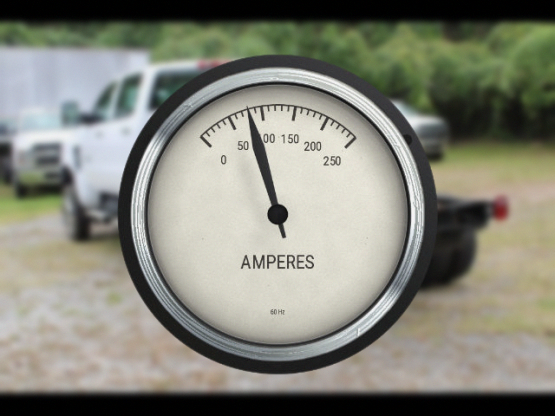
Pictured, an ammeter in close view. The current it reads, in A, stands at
80 A
